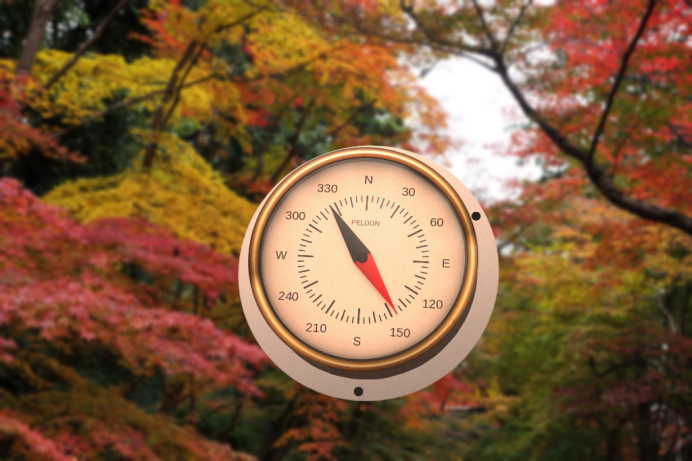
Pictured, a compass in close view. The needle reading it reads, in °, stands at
145 °
